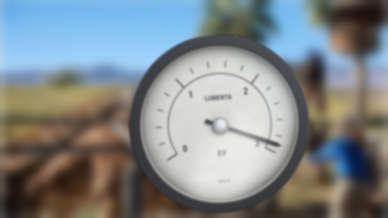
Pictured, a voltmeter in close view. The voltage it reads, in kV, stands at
2.9 kV
